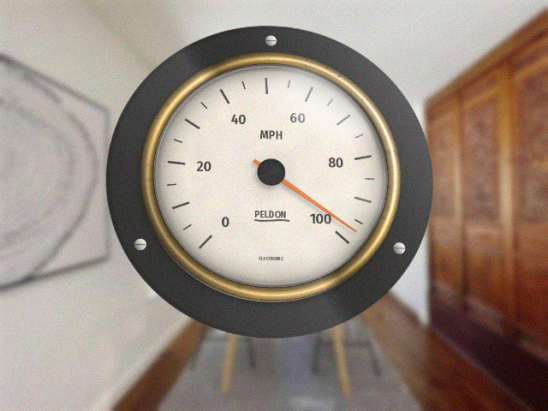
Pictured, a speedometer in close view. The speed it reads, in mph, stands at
97.5 mph
